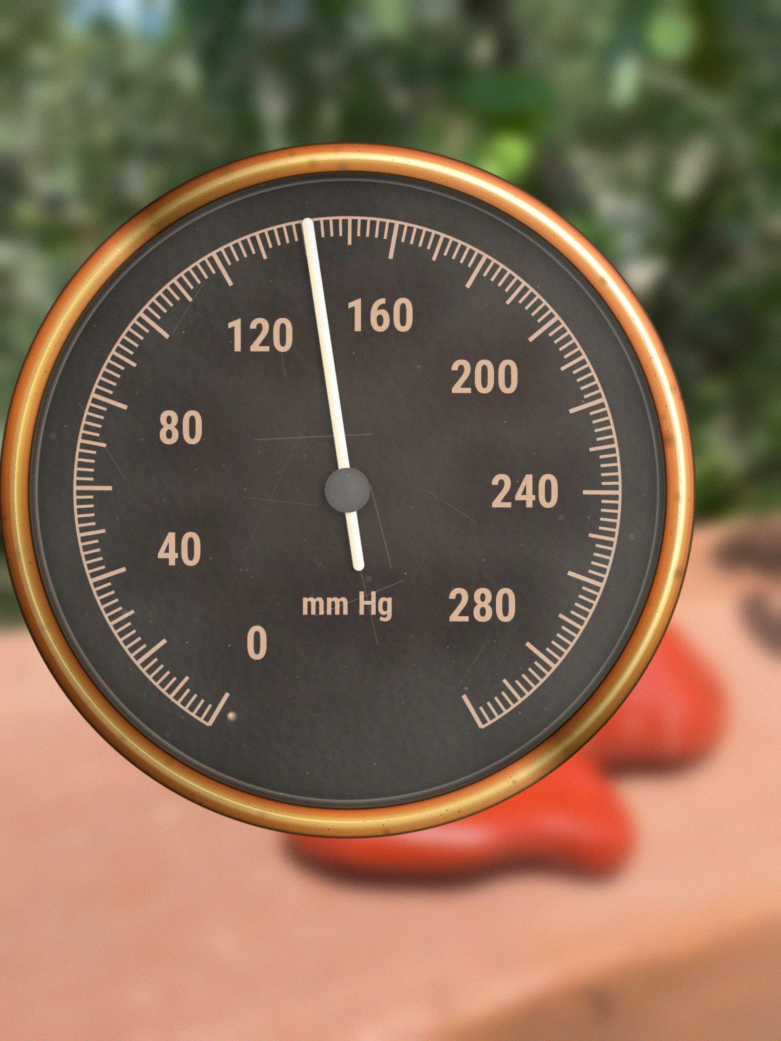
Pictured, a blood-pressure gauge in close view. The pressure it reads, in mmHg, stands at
141 mmHg
